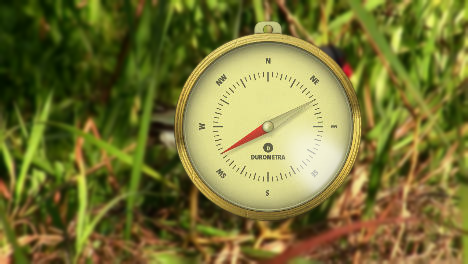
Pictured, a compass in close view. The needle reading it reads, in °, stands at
240 °
